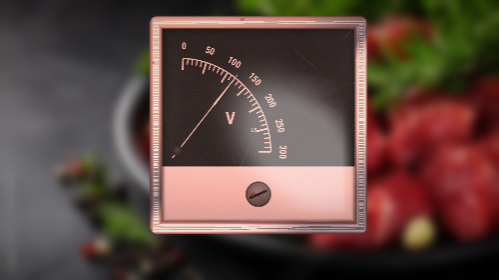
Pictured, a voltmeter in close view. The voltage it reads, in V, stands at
120 V
